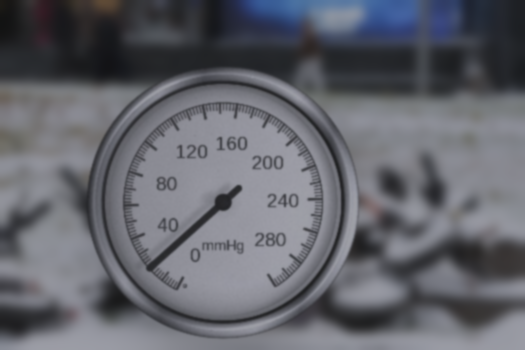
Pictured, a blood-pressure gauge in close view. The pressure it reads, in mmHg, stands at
20 mmHg
